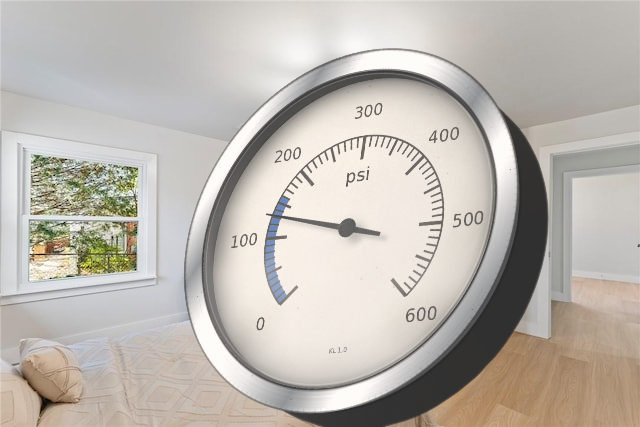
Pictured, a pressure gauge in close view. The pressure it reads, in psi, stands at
130 psi
